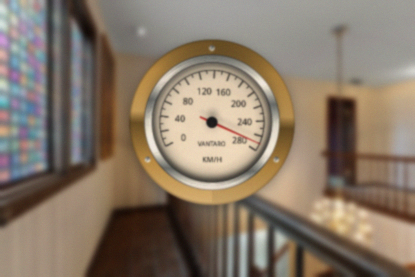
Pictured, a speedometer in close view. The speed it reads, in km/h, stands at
270 km/h
